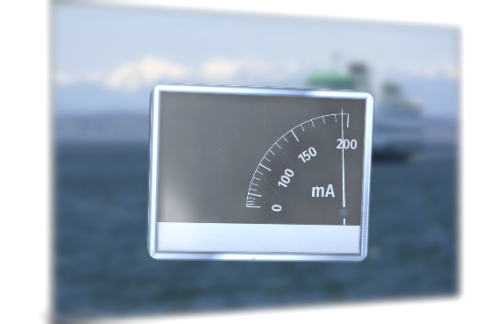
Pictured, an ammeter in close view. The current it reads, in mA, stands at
195 mA
